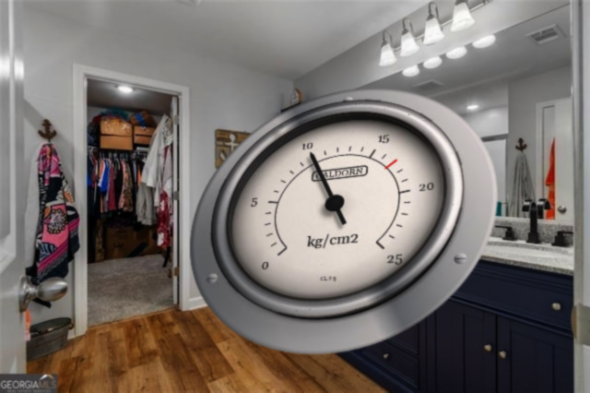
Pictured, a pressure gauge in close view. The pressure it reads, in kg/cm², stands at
10 kg/cm²
